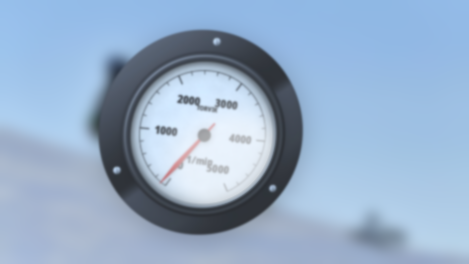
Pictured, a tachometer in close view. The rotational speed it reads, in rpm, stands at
100 rpm
